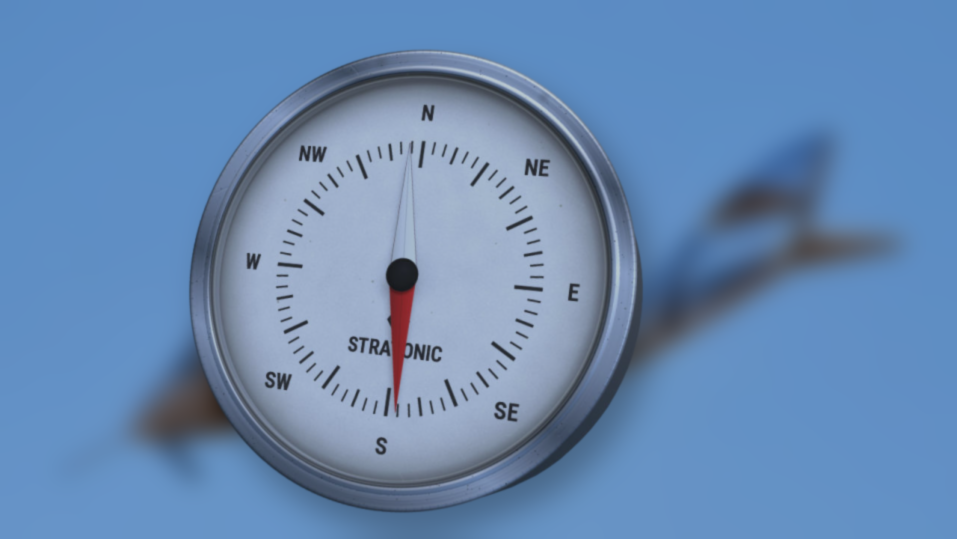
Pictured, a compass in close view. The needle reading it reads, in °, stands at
175 °
